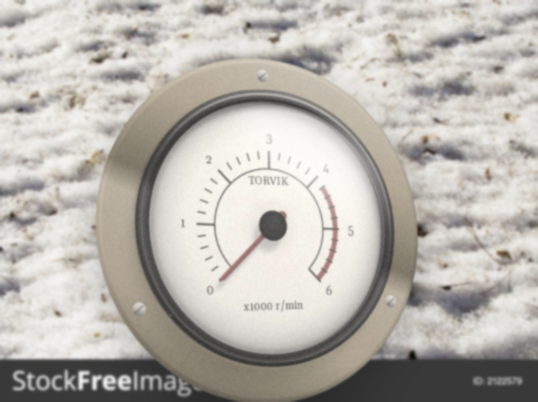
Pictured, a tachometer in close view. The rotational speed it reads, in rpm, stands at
0 rpm
